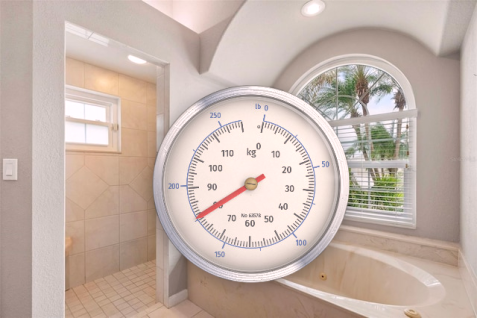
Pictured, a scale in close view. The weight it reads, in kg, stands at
80 kg
